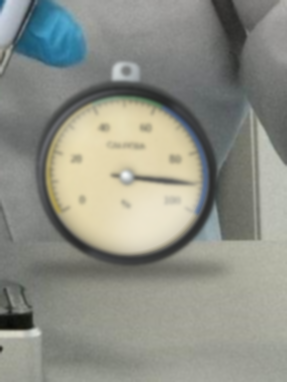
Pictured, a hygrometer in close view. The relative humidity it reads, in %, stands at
90 %
